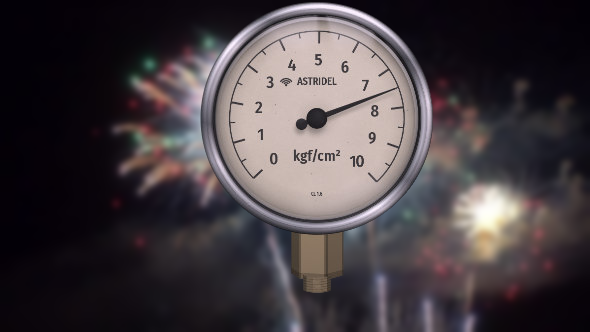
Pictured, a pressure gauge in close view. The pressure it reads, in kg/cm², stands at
7.5 kg/cm²
